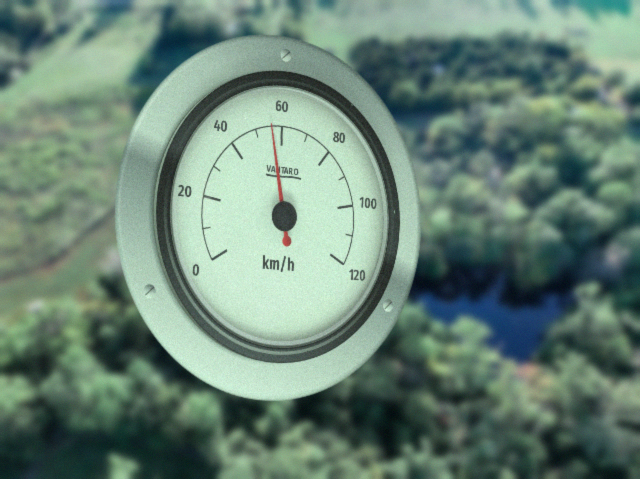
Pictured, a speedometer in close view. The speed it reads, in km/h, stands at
55 km/h
